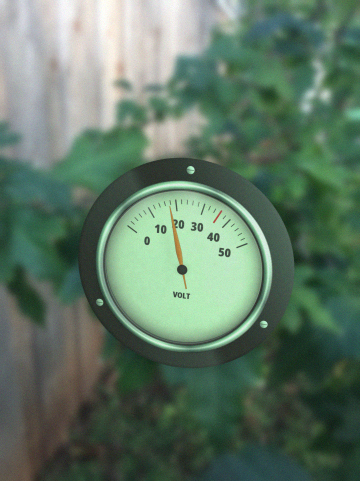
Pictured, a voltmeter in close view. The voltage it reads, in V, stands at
18 V
